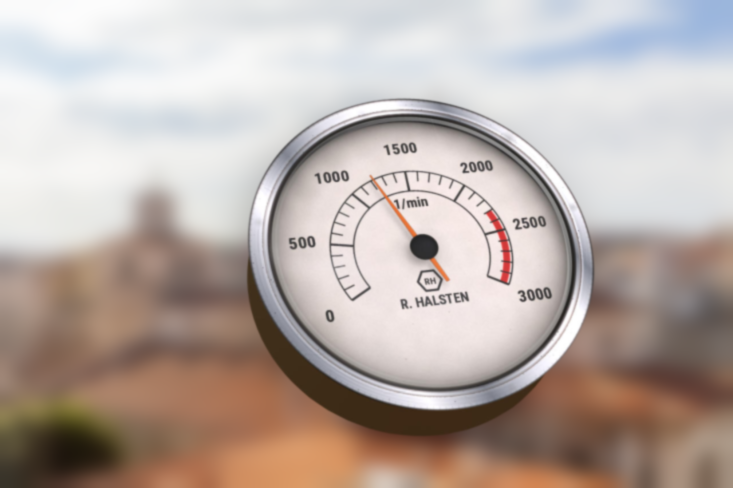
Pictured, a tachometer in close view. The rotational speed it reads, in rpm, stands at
1200 rpm
